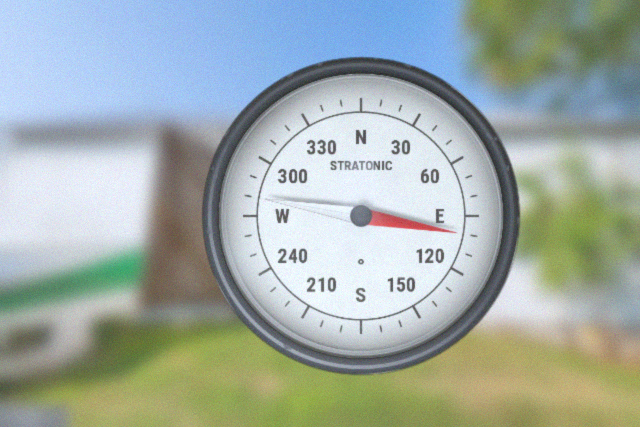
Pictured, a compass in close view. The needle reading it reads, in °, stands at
100 °
